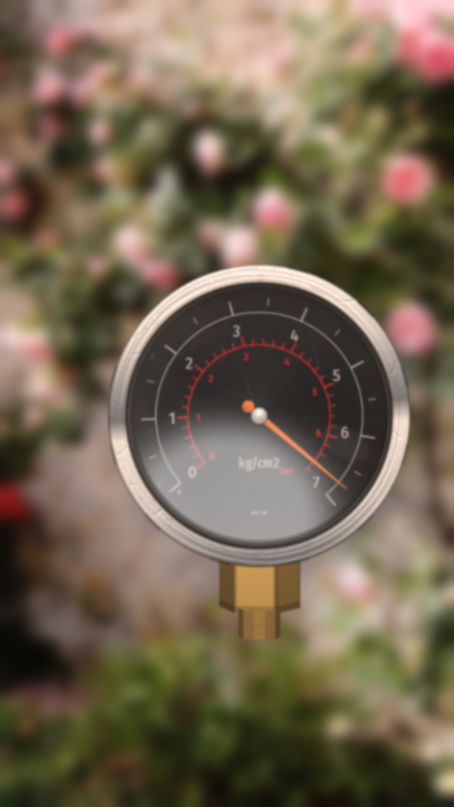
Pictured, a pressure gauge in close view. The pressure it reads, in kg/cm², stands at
6.75 kg/cm²
